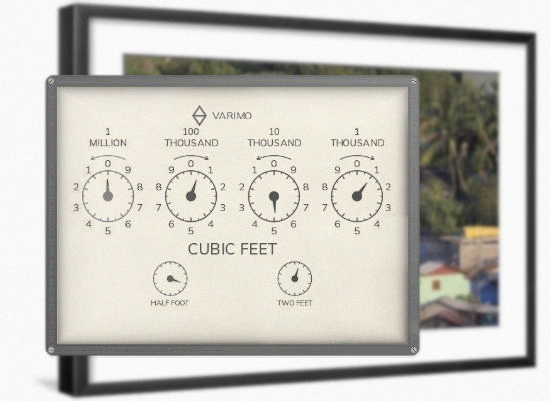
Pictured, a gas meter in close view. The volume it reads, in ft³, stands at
5100 ft³
